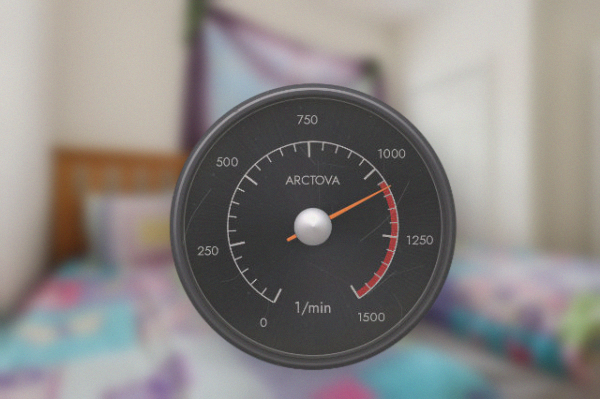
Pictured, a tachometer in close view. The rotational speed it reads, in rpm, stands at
1075 rpm
